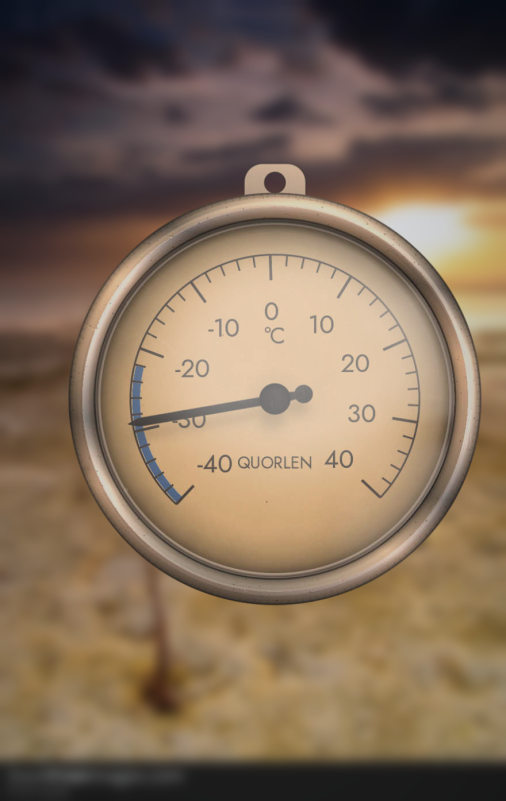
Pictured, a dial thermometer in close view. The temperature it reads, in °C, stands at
-29 °C
